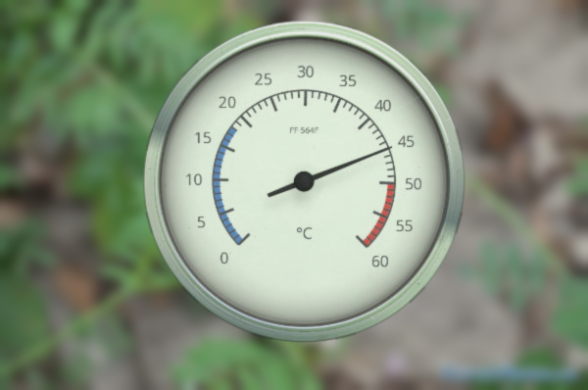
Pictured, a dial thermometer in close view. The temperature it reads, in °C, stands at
45 °C
